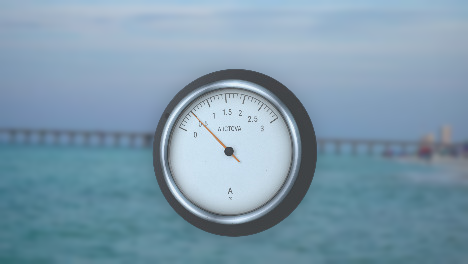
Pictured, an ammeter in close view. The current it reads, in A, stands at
0.5 A
